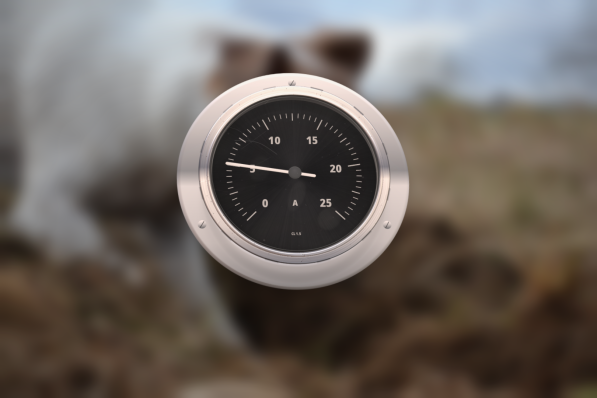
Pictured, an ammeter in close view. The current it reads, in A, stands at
5 A
